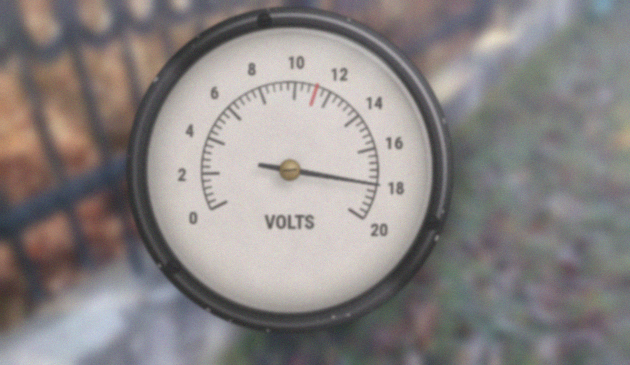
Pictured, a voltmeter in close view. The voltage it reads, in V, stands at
18 V
